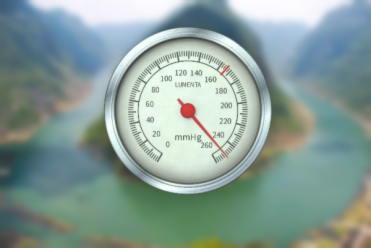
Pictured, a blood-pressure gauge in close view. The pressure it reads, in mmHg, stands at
250 mmHg
